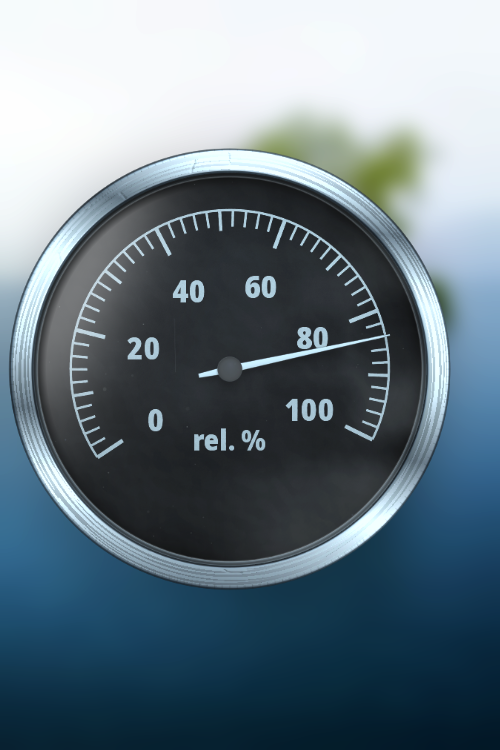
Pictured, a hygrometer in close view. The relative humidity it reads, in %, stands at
84 %
